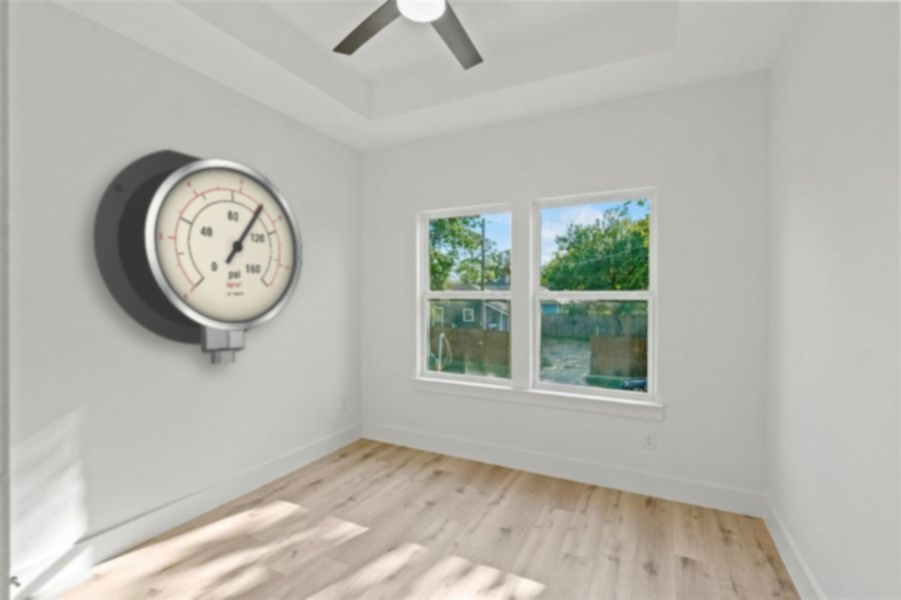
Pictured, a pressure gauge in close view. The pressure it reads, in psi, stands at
100 psi
